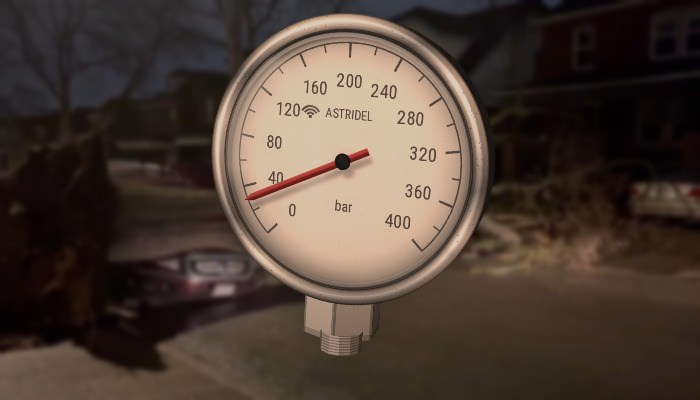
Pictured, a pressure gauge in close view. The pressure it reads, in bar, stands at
30 bar
